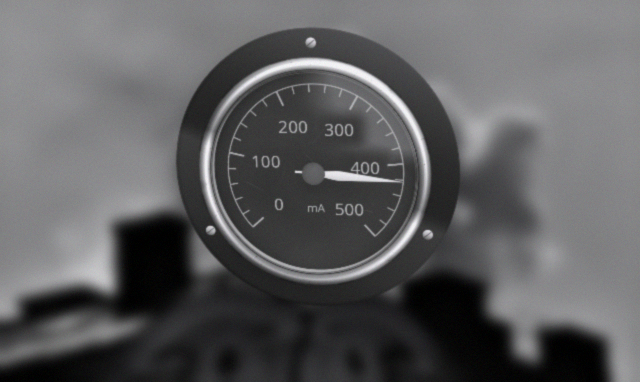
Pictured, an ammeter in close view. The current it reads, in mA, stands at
420 mA
